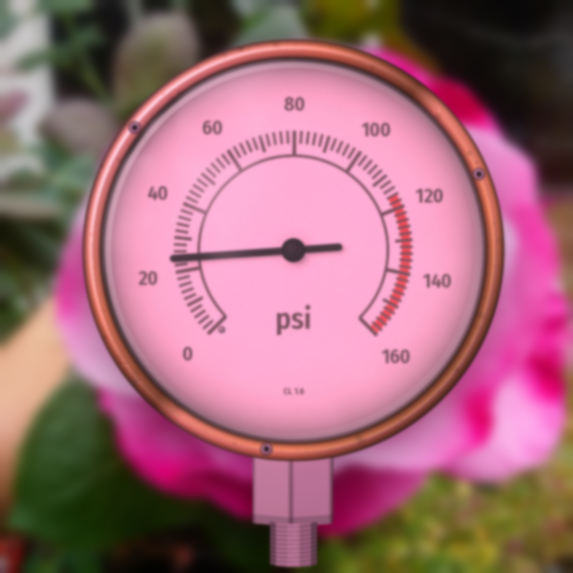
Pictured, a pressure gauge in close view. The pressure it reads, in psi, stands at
24 psi
